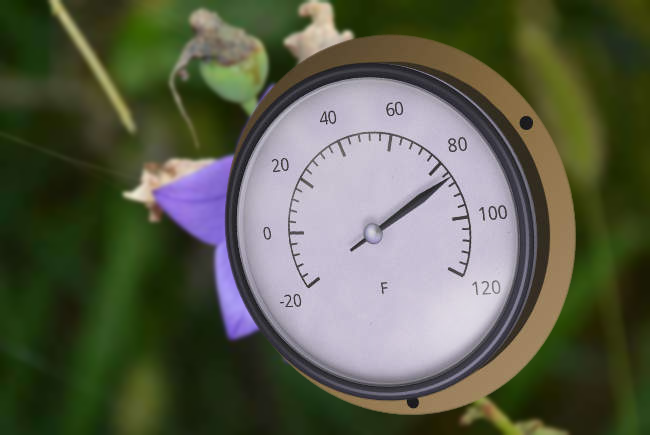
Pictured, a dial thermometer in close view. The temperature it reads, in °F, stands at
86 °F
